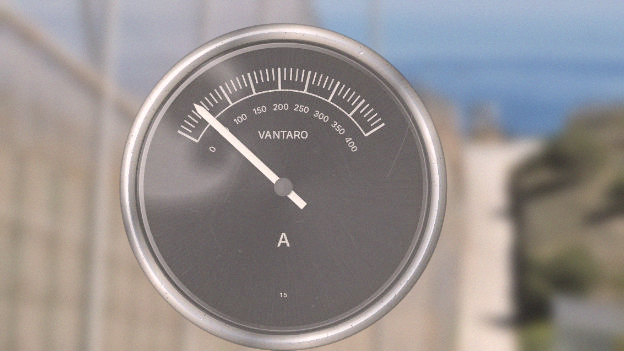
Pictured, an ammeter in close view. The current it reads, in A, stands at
50 A
